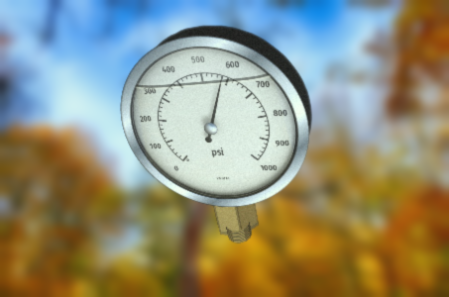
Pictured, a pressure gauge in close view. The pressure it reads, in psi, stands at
580 psi
